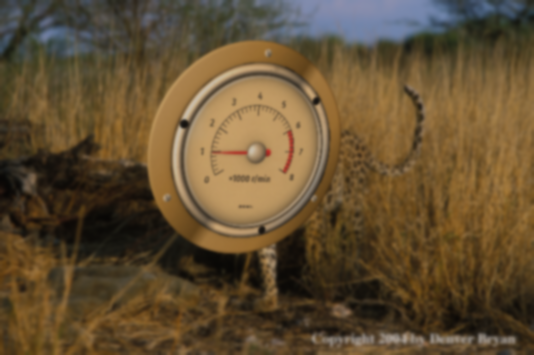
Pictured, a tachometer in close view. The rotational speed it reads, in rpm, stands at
1000 rpm
